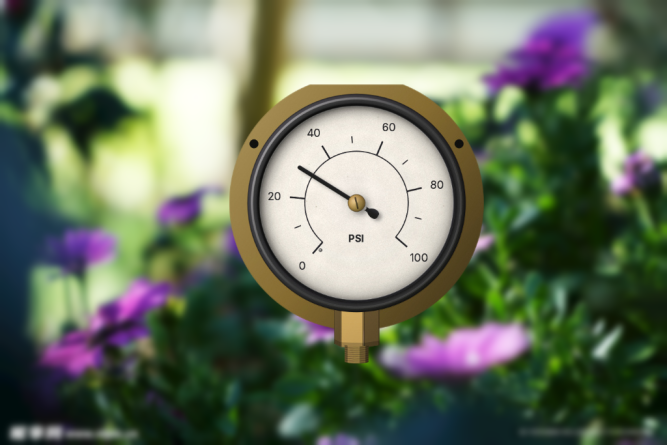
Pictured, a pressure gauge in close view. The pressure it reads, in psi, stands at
30 psi
